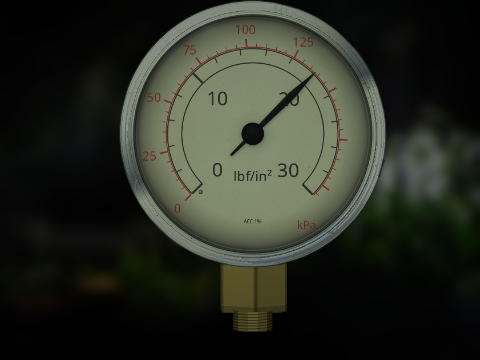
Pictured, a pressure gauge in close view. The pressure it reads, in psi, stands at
20 psi
